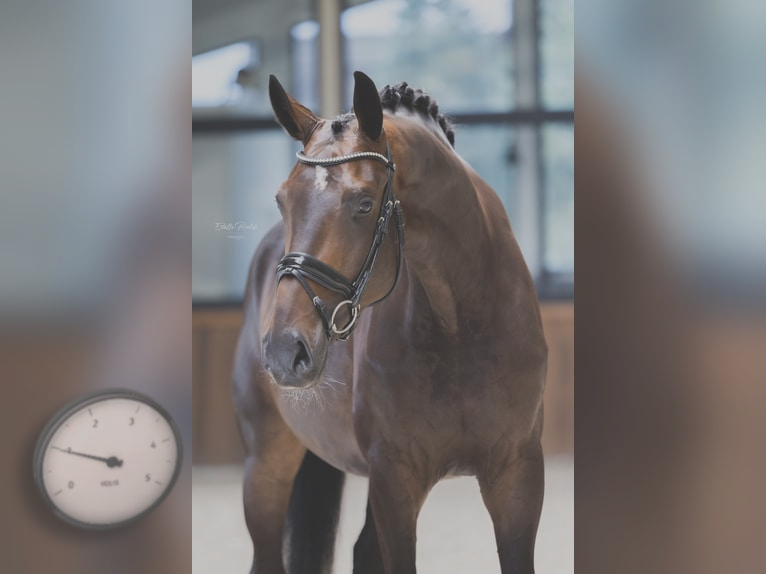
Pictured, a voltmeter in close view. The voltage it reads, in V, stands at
1 V
